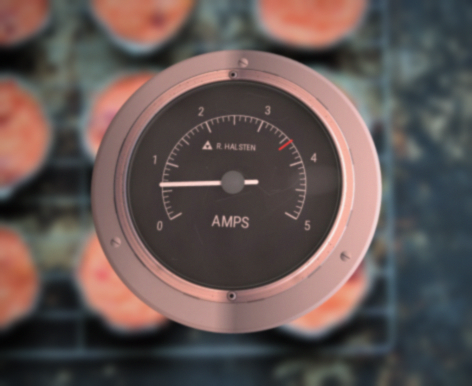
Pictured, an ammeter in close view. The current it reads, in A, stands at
0.6 A
